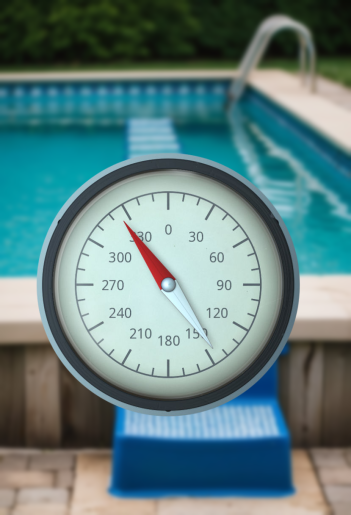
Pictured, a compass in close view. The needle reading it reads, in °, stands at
325 °
